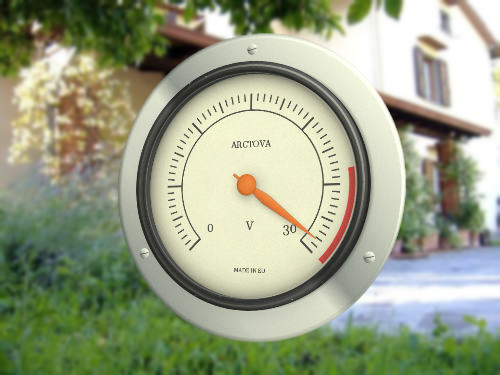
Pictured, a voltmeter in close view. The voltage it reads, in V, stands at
29 V
